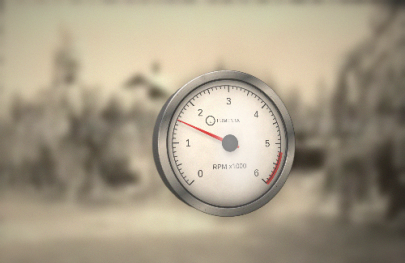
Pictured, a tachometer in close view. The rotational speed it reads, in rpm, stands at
1500 rpm
